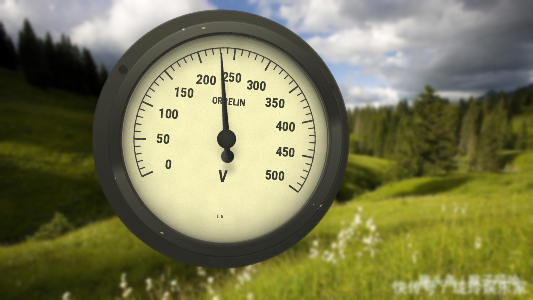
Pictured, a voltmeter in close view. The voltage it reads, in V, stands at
230 V
